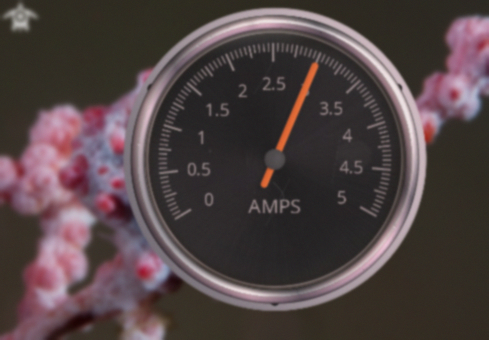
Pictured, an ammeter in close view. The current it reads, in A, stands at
3 A
